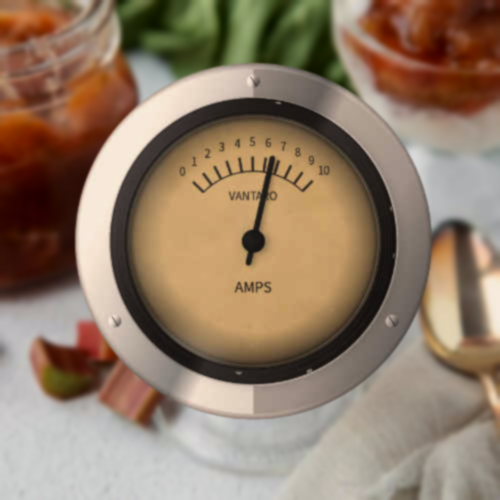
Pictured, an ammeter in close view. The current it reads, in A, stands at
6.5 A
